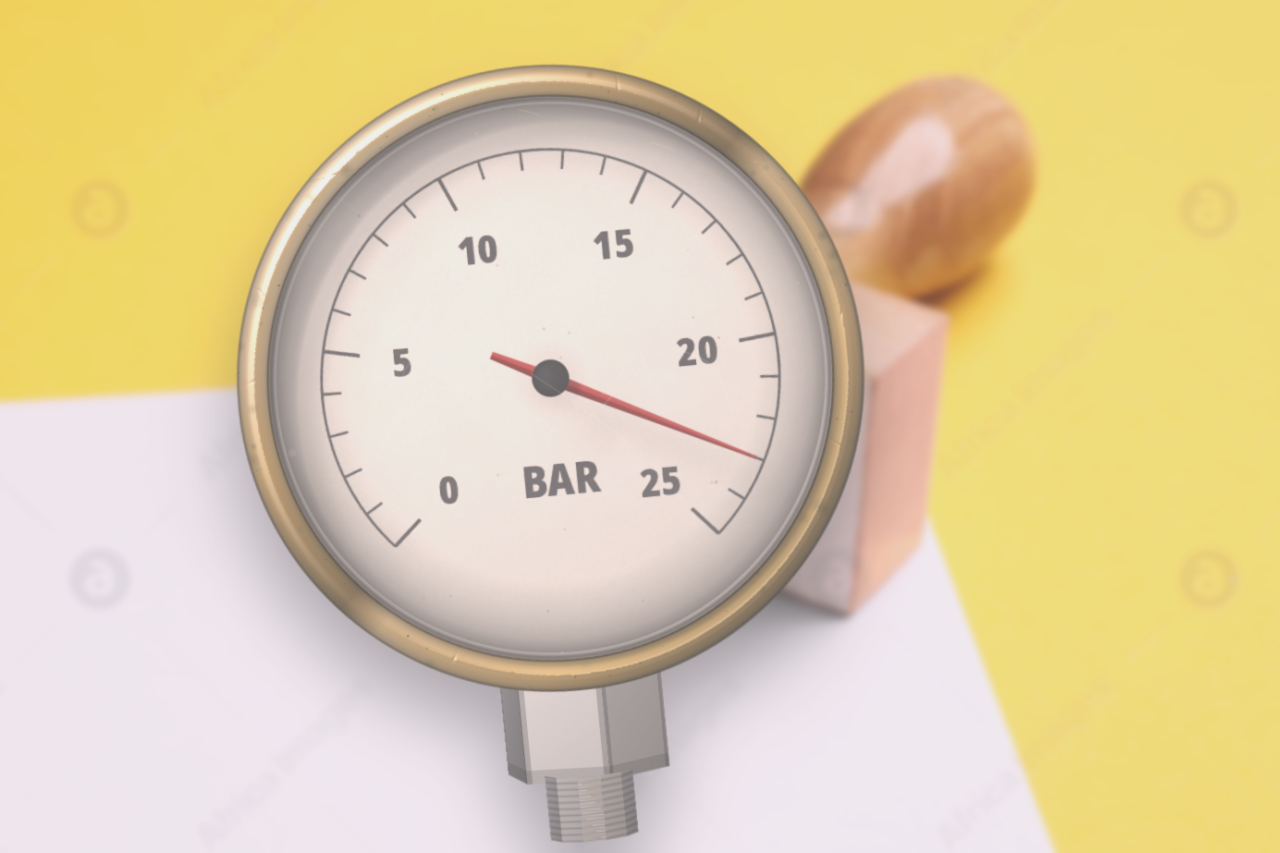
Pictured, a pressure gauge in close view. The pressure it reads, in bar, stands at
23 bar
